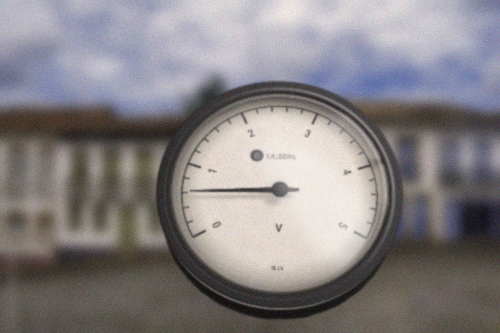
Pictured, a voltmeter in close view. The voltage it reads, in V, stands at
0.6 V
